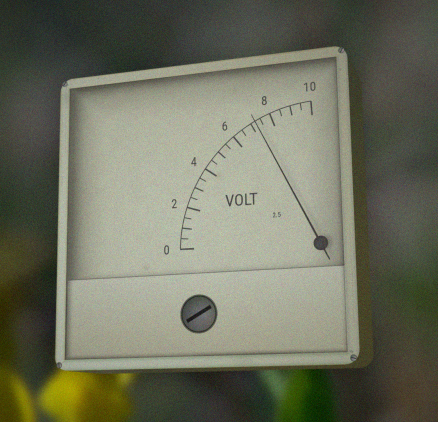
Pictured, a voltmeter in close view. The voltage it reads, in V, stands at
7.25 V
